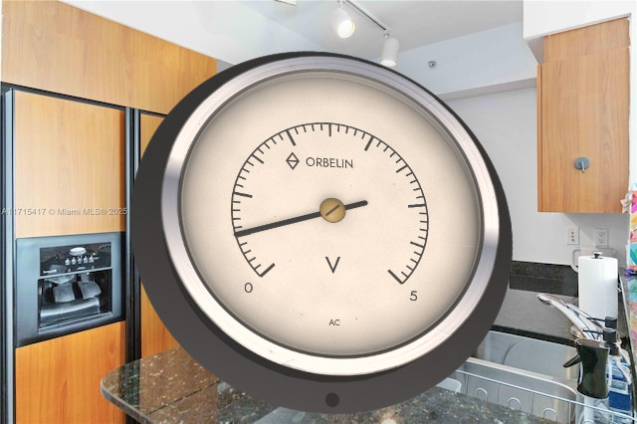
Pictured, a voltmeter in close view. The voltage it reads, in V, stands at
0.5 V
